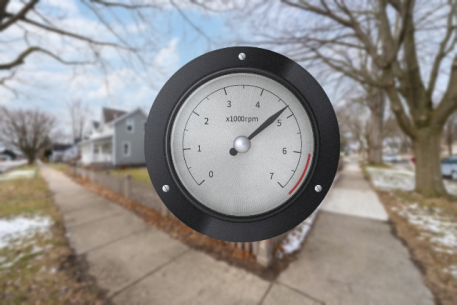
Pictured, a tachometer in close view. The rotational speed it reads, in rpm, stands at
4750 rpm
